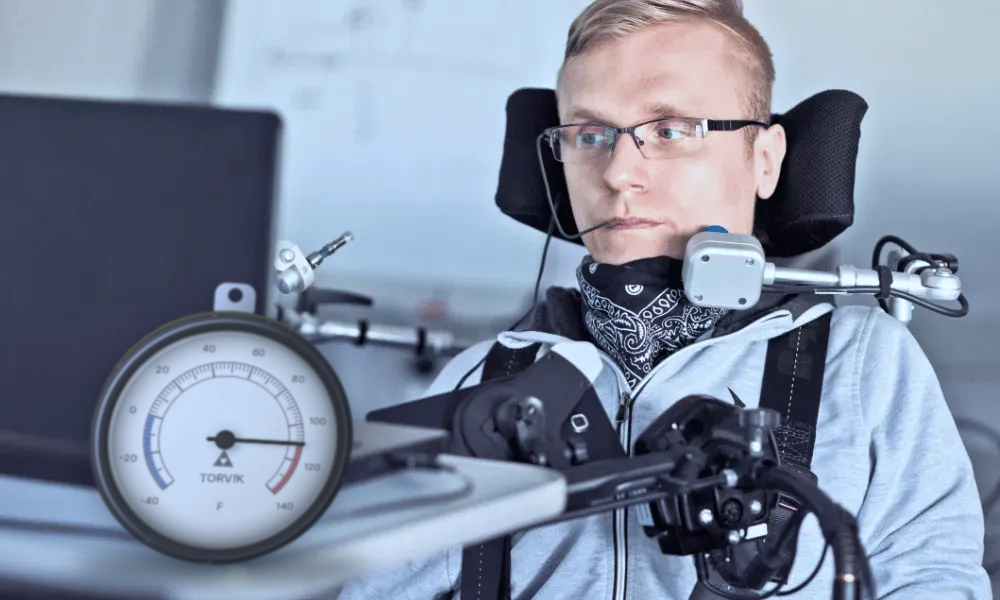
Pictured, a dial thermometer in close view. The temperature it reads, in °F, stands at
110 °F
